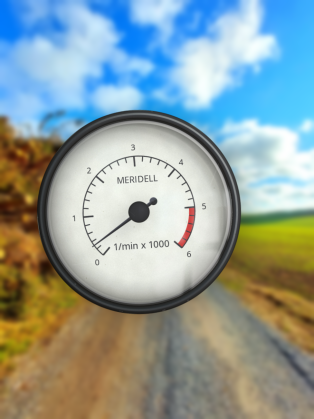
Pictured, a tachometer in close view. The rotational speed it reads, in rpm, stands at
300 rpm
